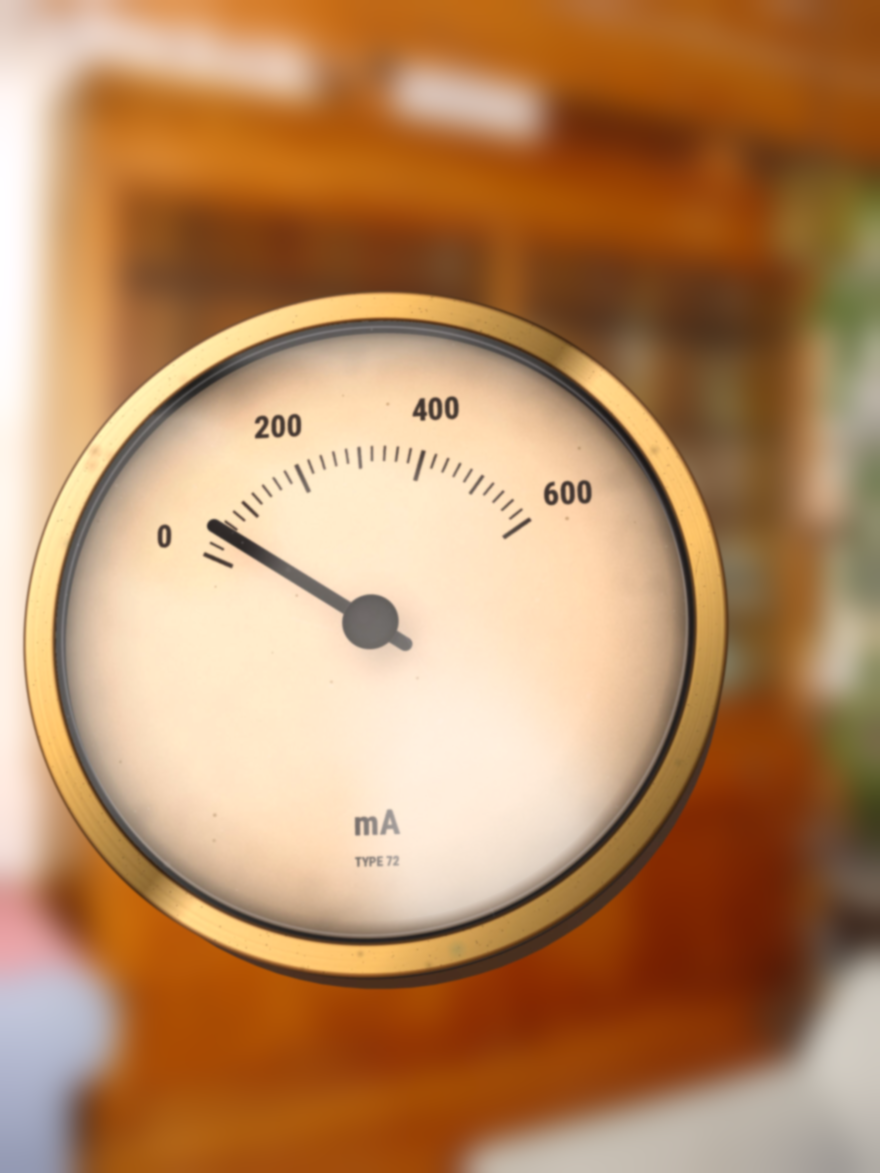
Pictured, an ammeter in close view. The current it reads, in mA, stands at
40 mA
